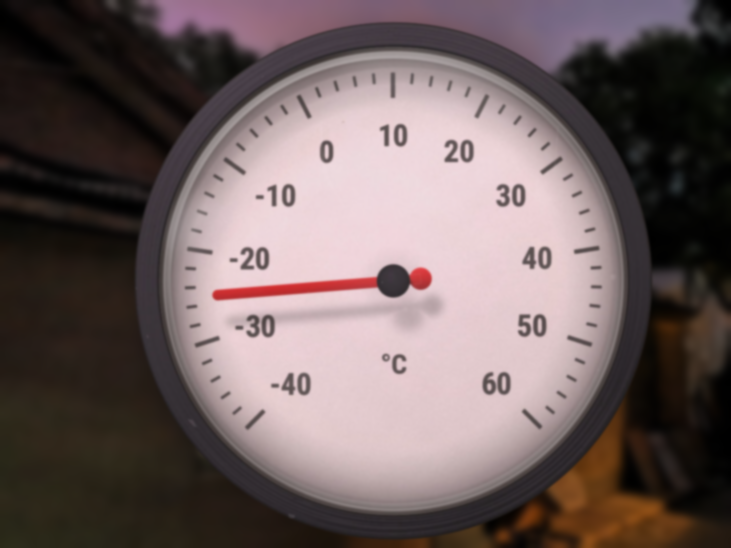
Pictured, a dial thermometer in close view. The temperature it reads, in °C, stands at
-25 °C
